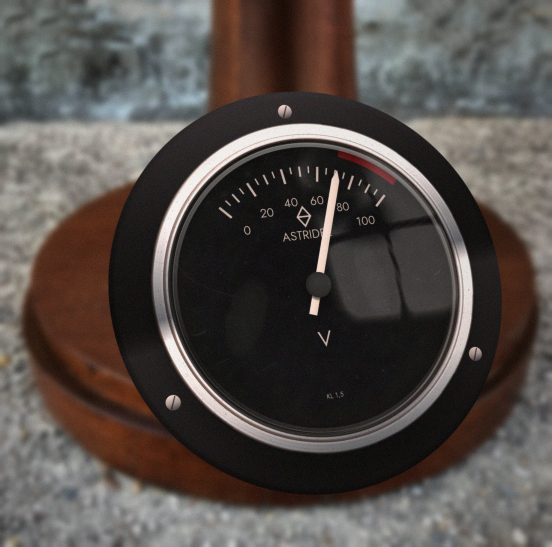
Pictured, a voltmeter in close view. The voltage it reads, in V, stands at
70 V
